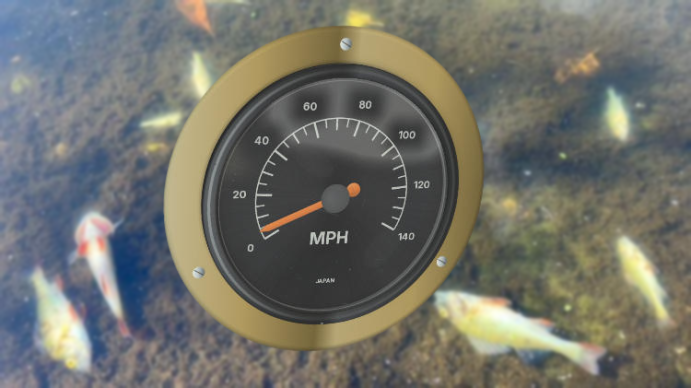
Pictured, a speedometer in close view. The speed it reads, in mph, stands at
5 mph
